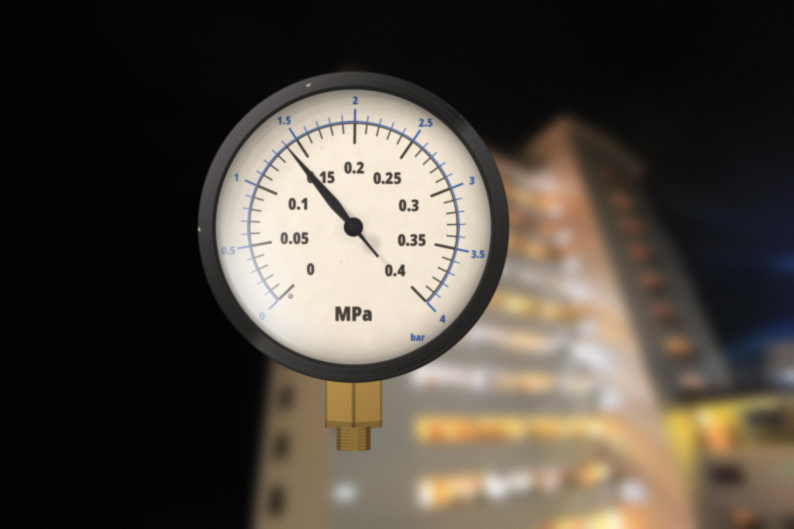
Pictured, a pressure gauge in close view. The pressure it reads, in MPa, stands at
0.14 MPa
